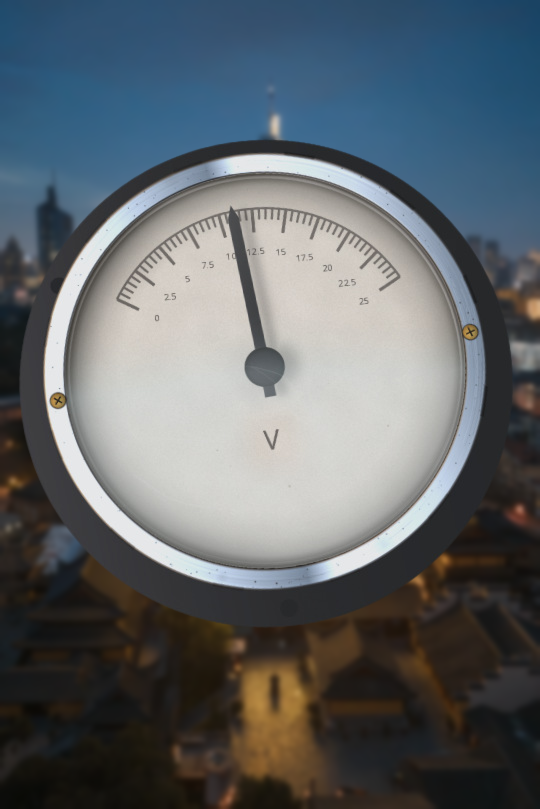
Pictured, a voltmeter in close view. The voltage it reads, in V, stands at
11 V
